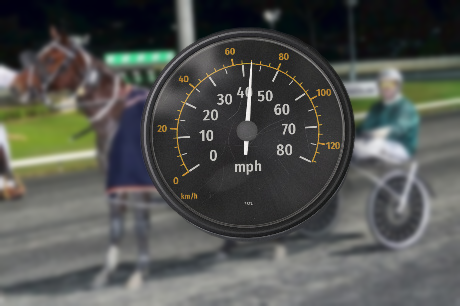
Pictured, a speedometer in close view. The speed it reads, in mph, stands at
42.5 mph
